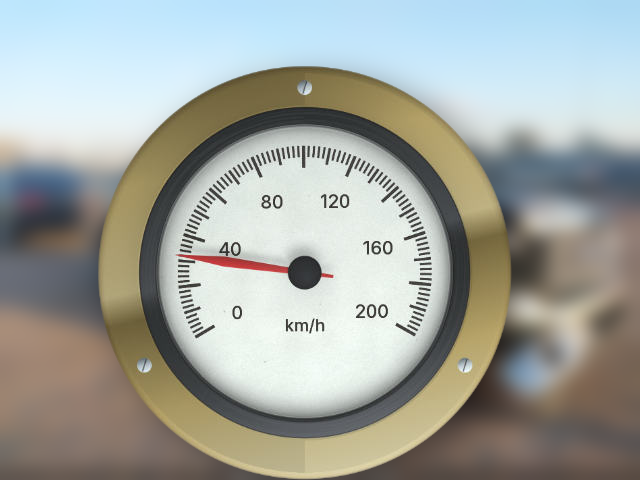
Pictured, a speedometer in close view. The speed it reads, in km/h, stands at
32 km/h
